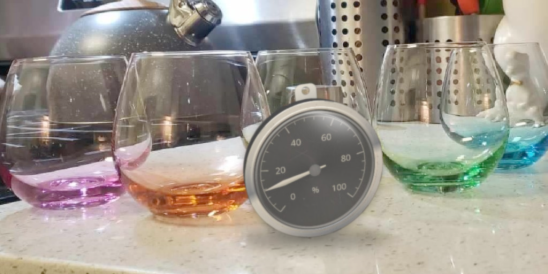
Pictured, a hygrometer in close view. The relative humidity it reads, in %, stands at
12 %
